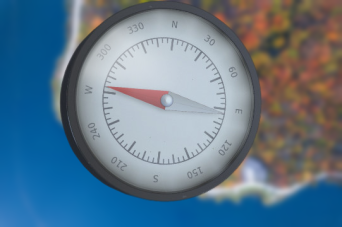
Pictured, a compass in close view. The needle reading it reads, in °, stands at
275 °
